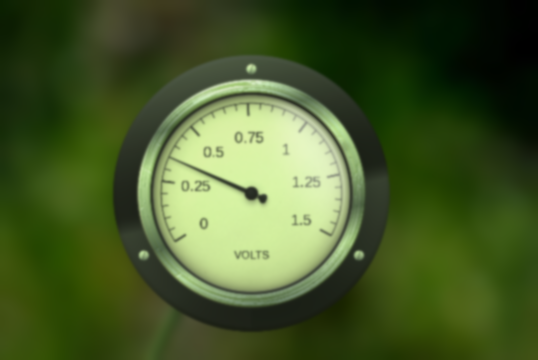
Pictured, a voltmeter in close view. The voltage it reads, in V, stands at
0.35 V
